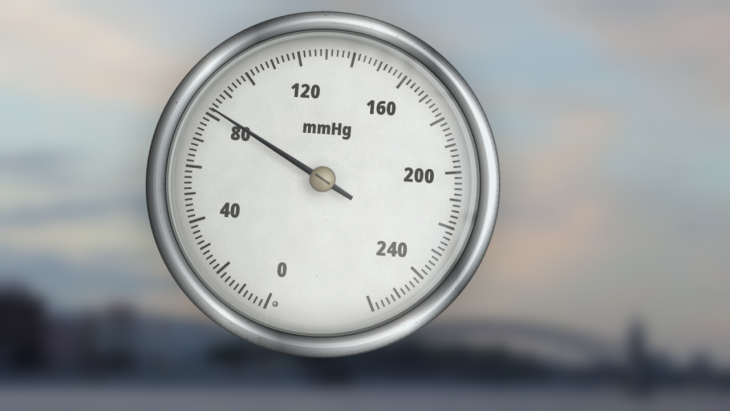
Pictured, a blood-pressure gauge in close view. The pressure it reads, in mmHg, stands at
82 mmHg
